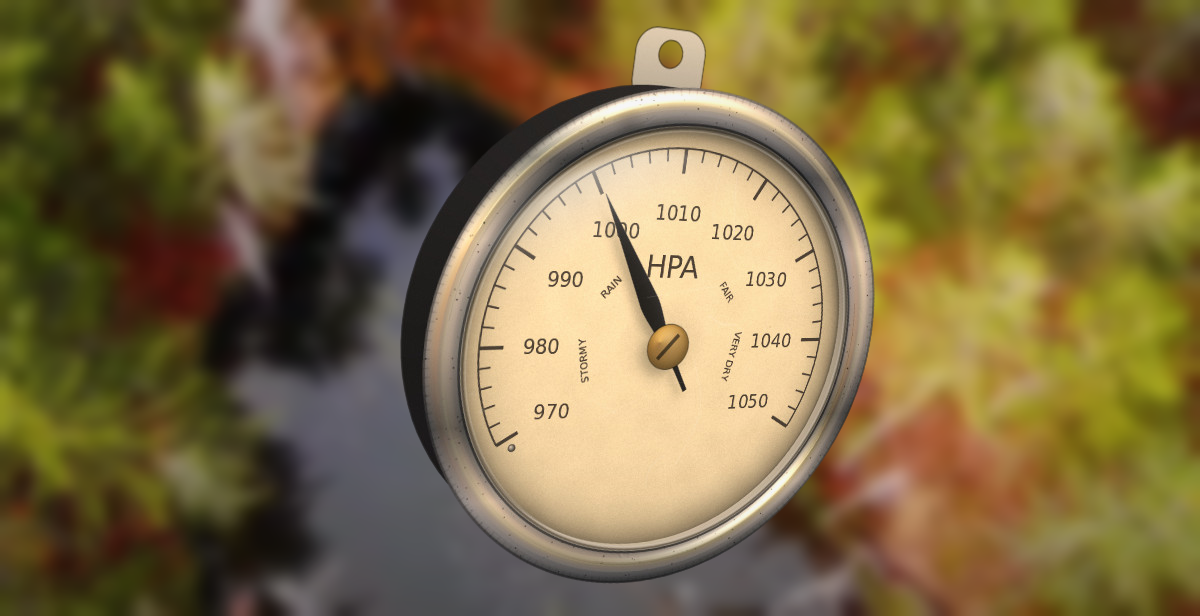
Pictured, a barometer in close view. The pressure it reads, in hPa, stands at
1000 hPa
